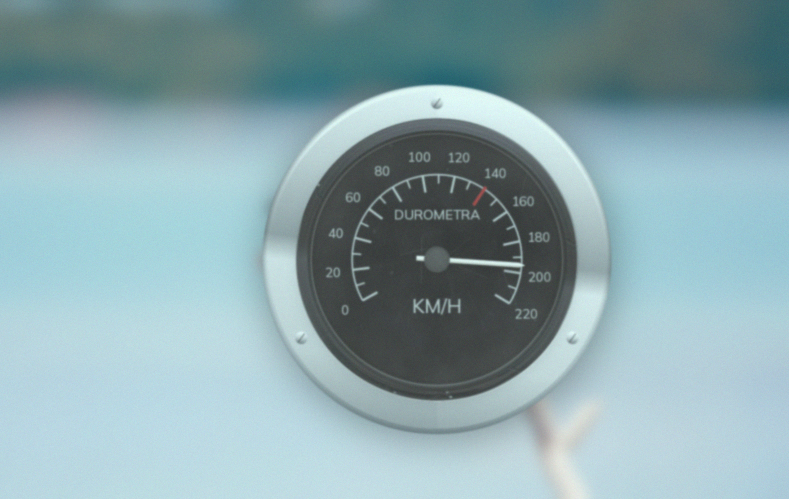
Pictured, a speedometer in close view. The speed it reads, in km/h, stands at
195 km/h
